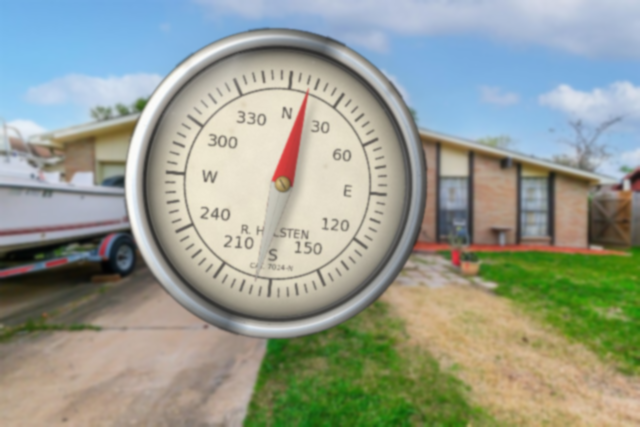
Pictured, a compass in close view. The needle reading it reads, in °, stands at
10 °
